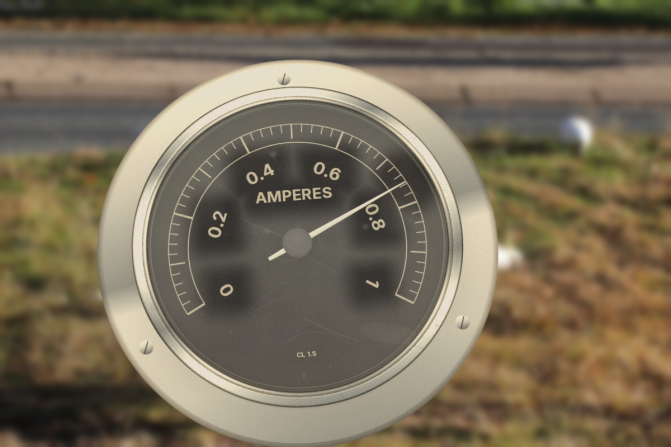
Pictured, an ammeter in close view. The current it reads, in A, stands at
0.76 A
